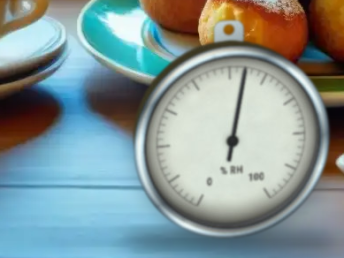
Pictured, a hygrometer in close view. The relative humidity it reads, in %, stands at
54 %
